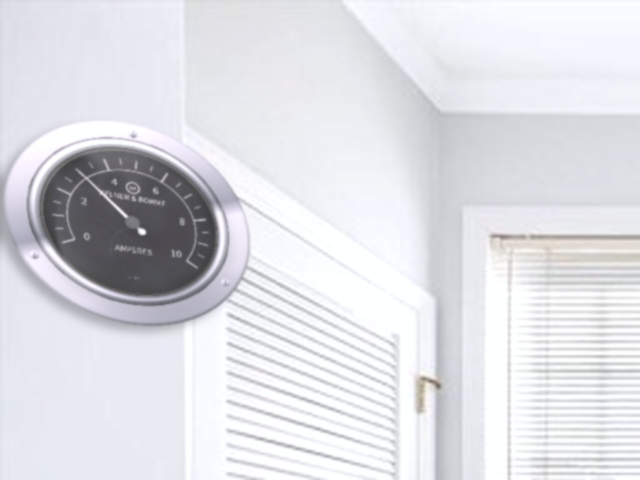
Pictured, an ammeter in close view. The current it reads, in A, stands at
3 A
